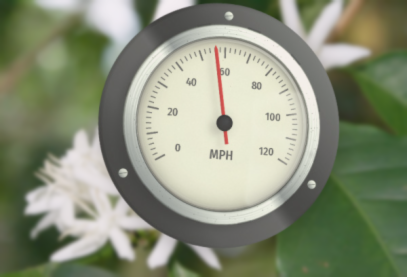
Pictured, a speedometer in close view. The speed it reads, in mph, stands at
56 mph
